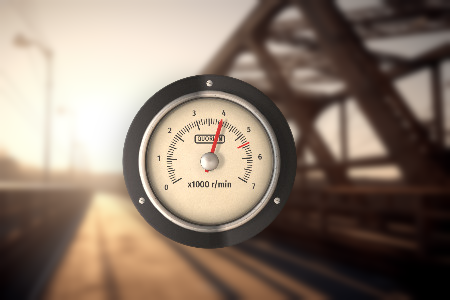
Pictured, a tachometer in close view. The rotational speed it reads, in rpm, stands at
4000 rpm
